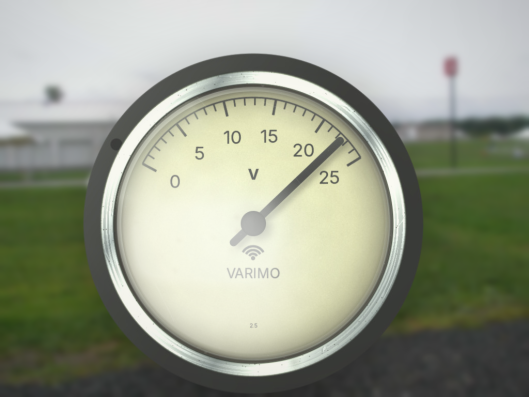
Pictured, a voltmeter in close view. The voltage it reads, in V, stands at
22.5 V
